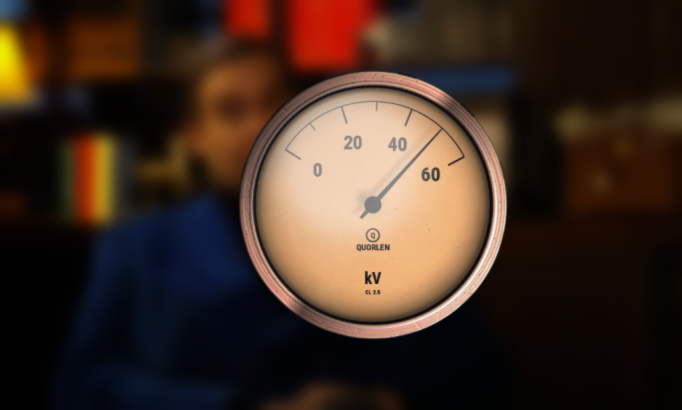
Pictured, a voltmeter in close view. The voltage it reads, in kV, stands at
50 kV
